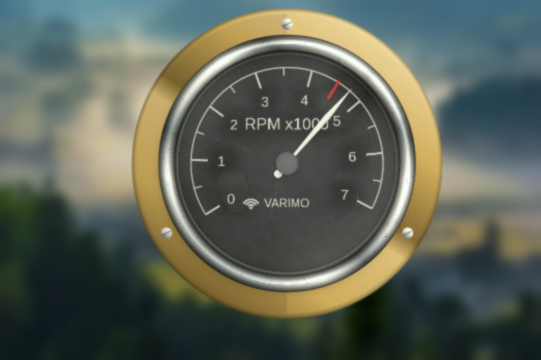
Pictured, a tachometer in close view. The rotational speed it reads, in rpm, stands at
4750 rpm
